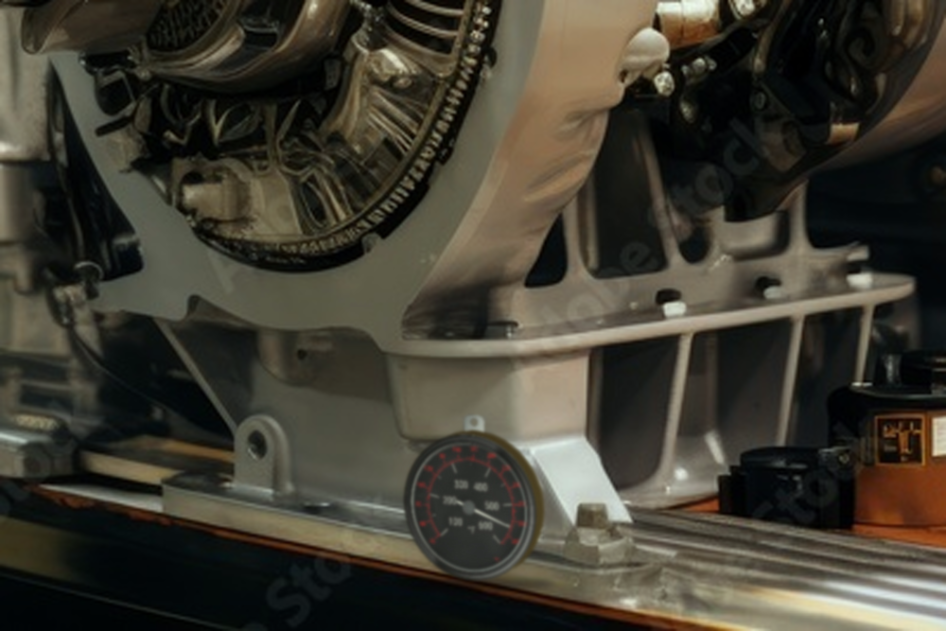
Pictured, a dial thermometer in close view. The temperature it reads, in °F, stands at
550 °F
